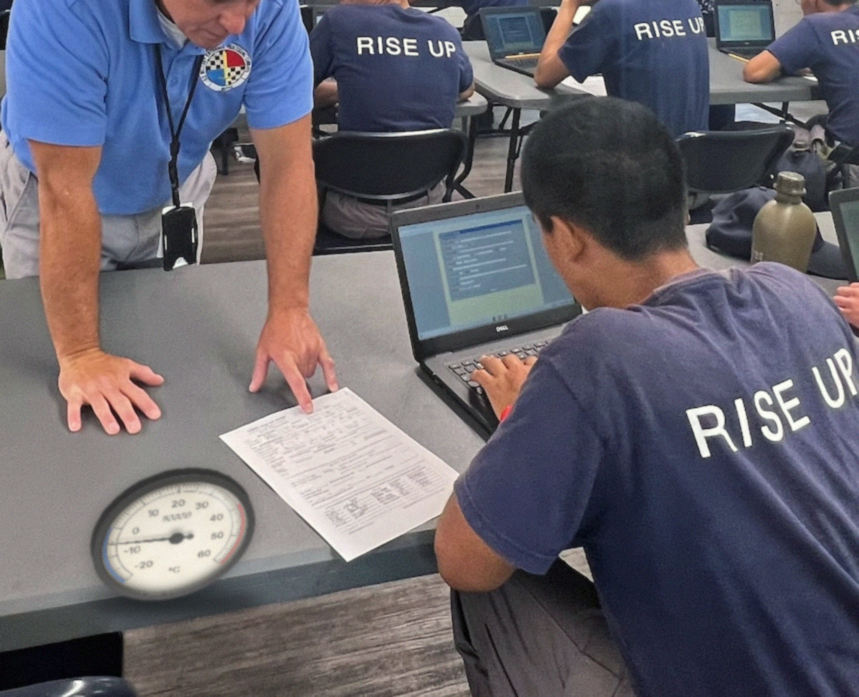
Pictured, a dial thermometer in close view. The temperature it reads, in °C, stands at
-5 °C
